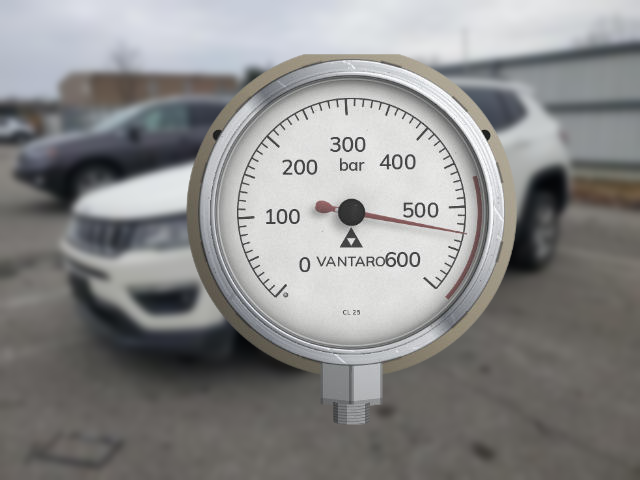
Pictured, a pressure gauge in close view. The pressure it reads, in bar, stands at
530 bar
